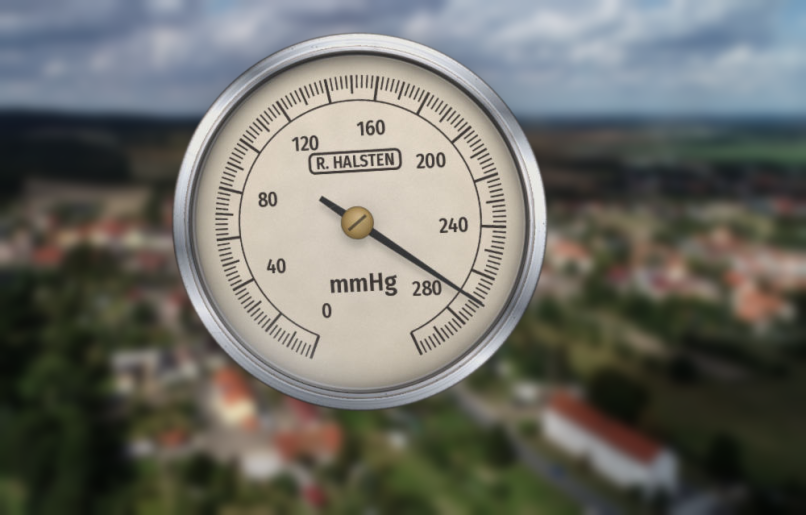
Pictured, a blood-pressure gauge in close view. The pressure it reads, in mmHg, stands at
270 mmHg
